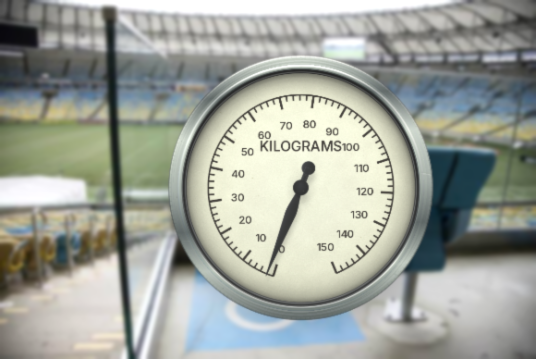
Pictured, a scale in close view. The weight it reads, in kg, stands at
2 kg
